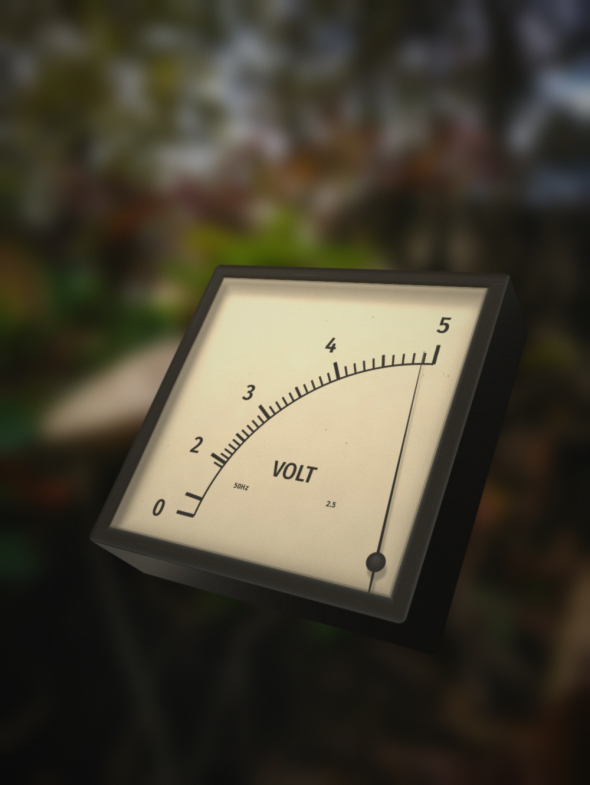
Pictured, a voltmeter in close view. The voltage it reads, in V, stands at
4.9 V
